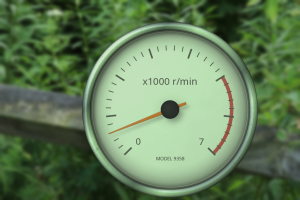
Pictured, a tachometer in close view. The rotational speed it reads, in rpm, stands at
600 rpm
